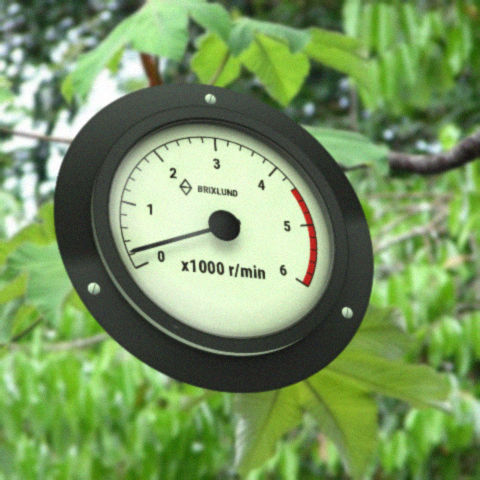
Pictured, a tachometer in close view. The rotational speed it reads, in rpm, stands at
200 rpm
